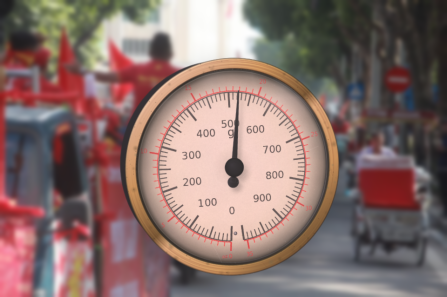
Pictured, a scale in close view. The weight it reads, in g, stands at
520 g
